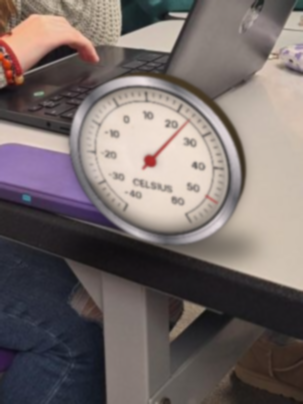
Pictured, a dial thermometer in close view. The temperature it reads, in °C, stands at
24 °C
